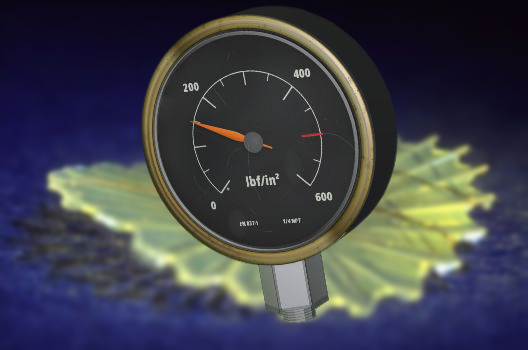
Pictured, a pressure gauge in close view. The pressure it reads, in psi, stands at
150 psi
